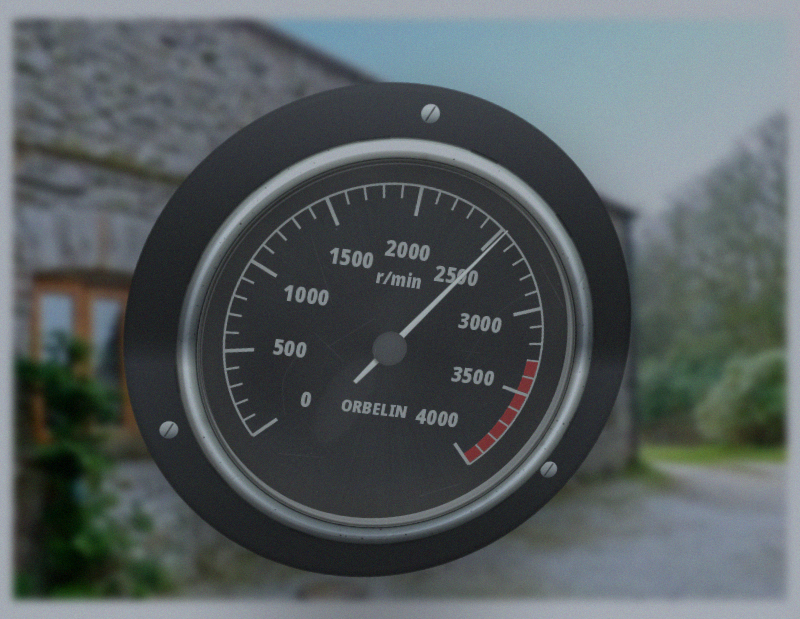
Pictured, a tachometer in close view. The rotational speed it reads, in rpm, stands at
2500 rpm
